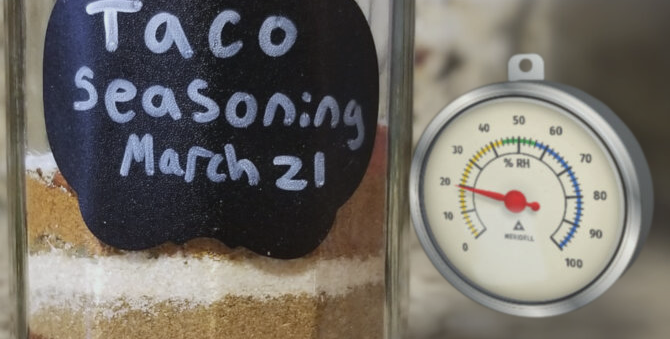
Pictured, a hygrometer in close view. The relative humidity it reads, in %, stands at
20 %
